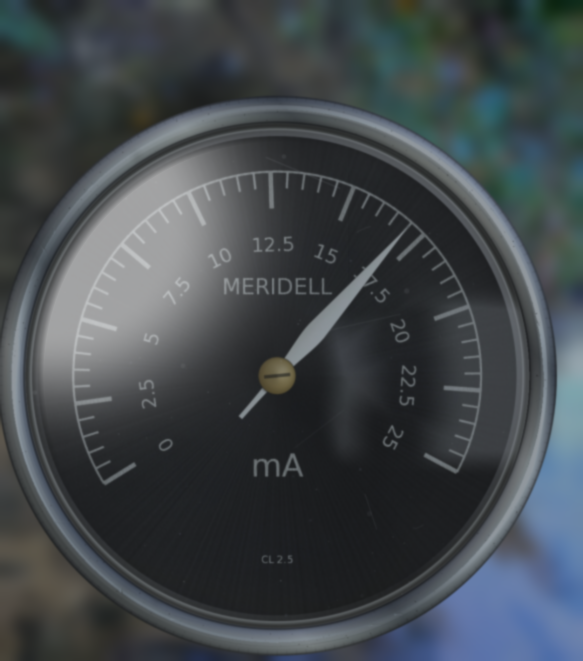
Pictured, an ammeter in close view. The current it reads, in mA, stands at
17 mA
